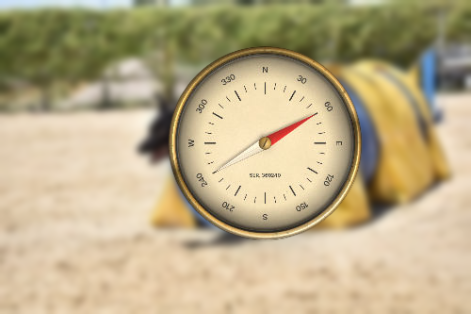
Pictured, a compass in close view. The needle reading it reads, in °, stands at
60 °
